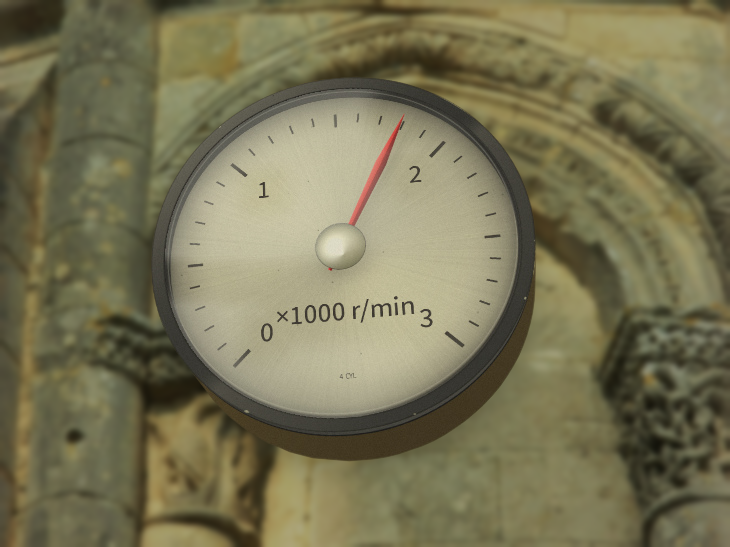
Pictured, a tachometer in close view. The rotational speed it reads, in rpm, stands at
1800 rpm
